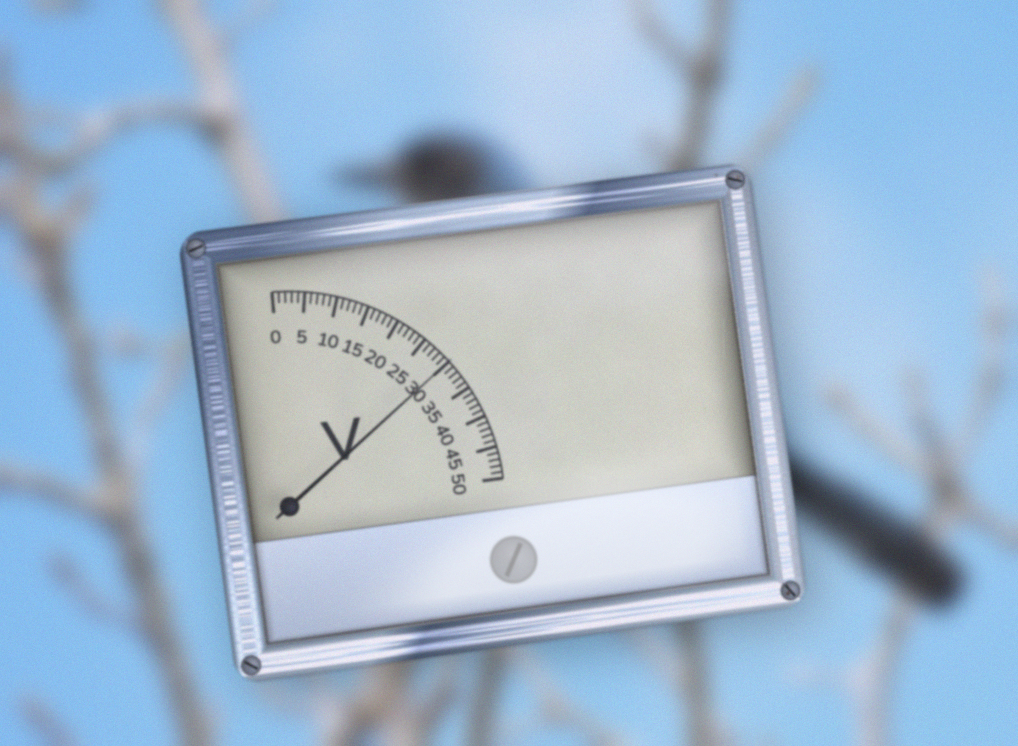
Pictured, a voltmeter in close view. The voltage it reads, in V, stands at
30 V
